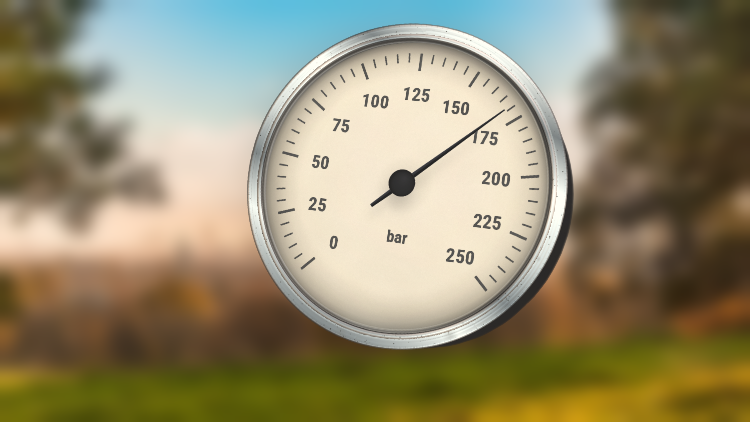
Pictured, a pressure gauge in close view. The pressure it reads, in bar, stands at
170 bar
